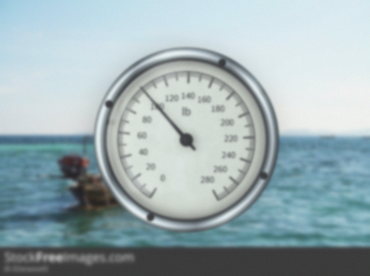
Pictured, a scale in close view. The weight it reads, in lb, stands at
100 lb
